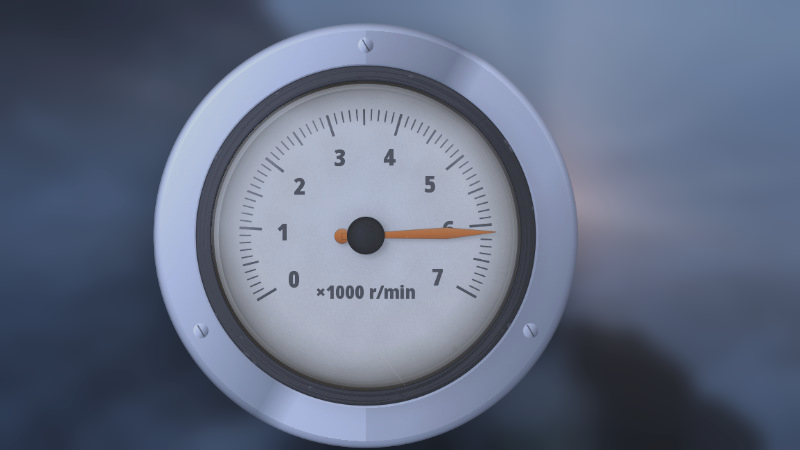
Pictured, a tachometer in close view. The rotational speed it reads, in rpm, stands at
6100 rpm
